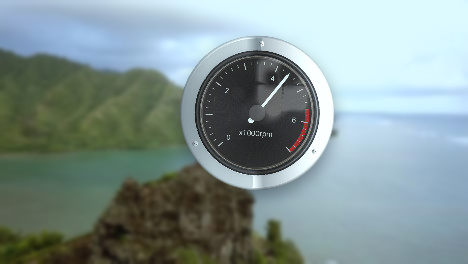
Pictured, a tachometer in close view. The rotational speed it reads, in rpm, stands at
4400 rpm
